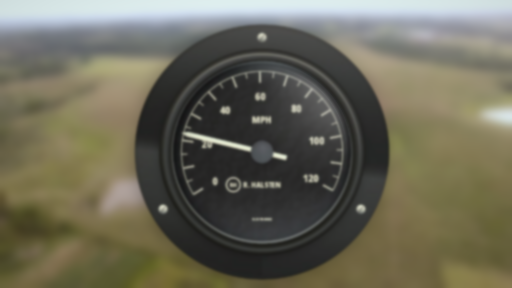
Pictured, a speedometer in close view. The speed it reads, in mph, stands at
22.5 mph
